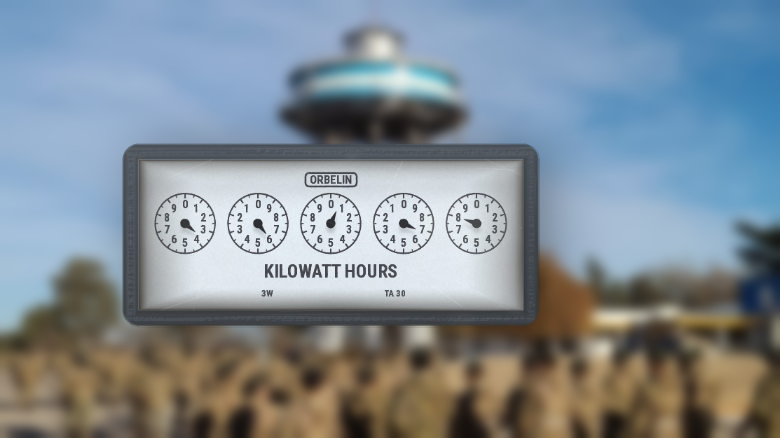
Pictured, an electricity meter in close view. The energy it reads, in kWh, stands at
36068 kWh
